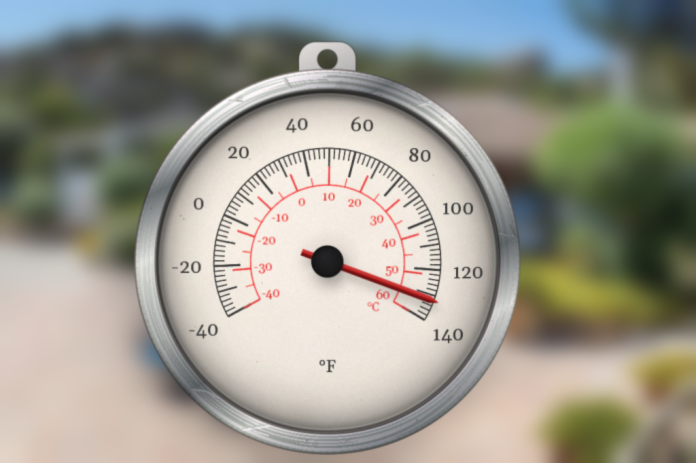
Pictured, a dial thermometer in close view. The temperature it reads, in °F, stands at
132 °F
